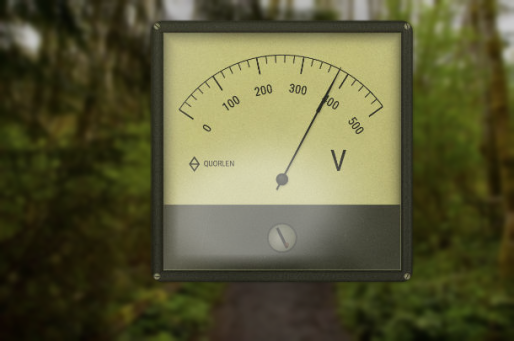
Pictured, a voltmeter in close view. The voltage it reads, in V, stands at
380 V
